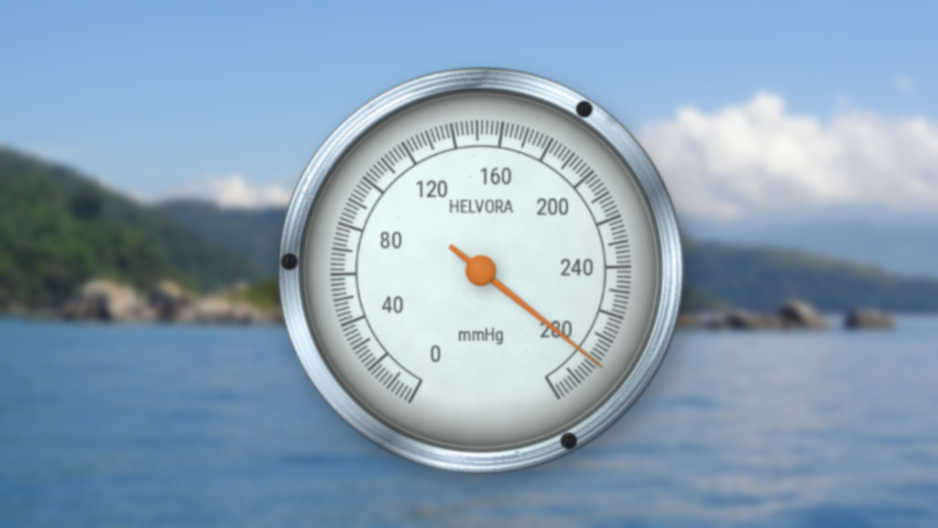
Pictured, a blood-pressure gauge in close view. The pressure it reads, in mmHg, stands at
280 mmHg
